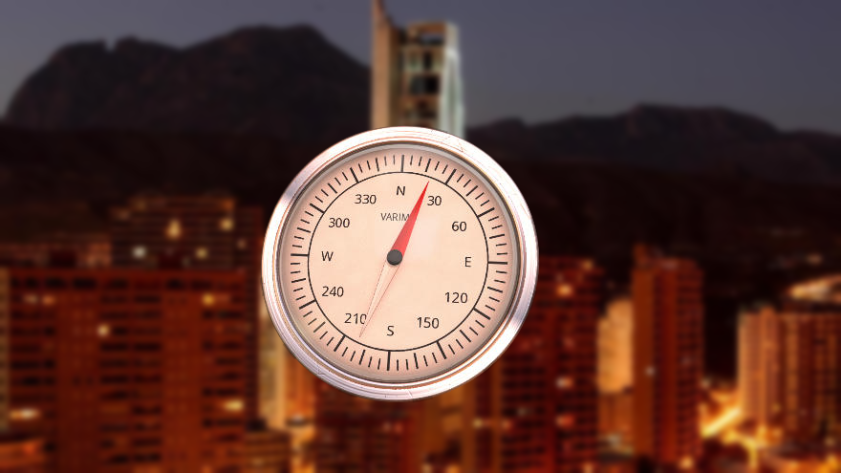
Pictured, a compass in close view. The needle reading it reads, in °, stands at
20 °
